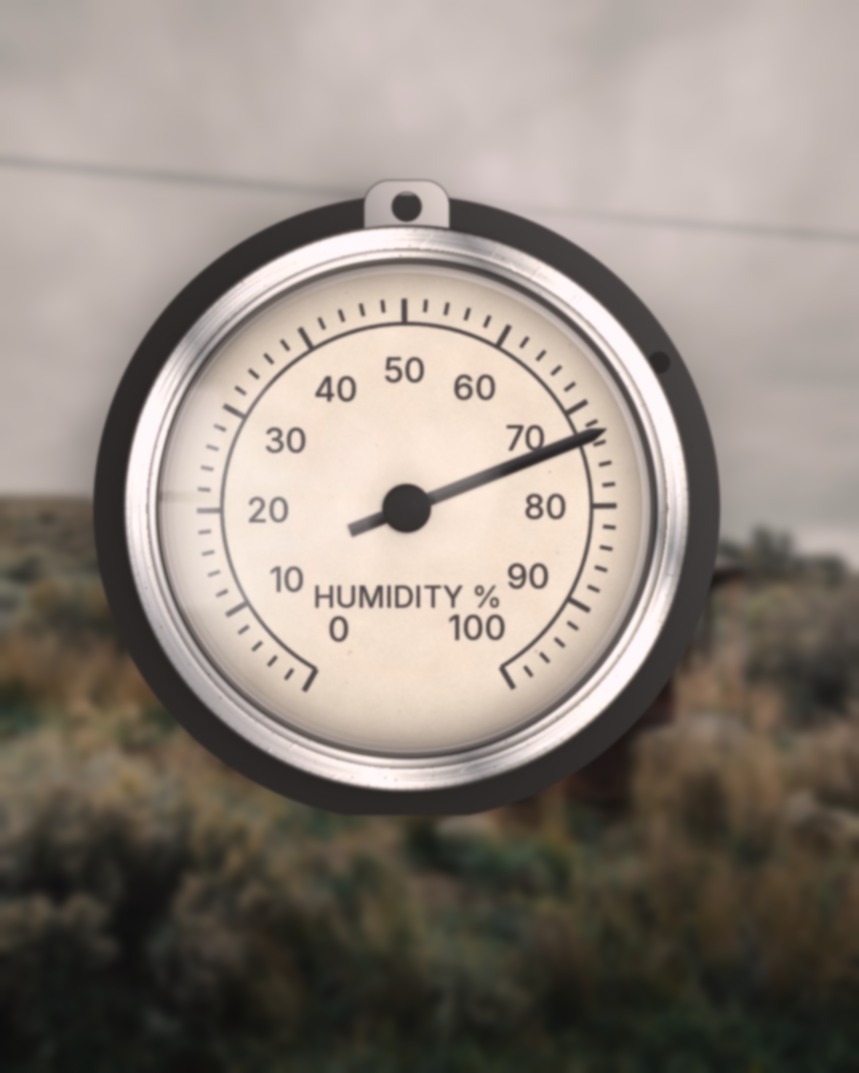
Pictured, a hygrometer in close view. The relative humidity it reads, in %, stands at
73 %
